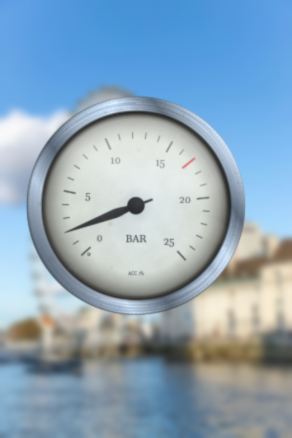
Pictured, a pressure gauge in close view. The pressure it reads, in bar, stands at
2 bar
